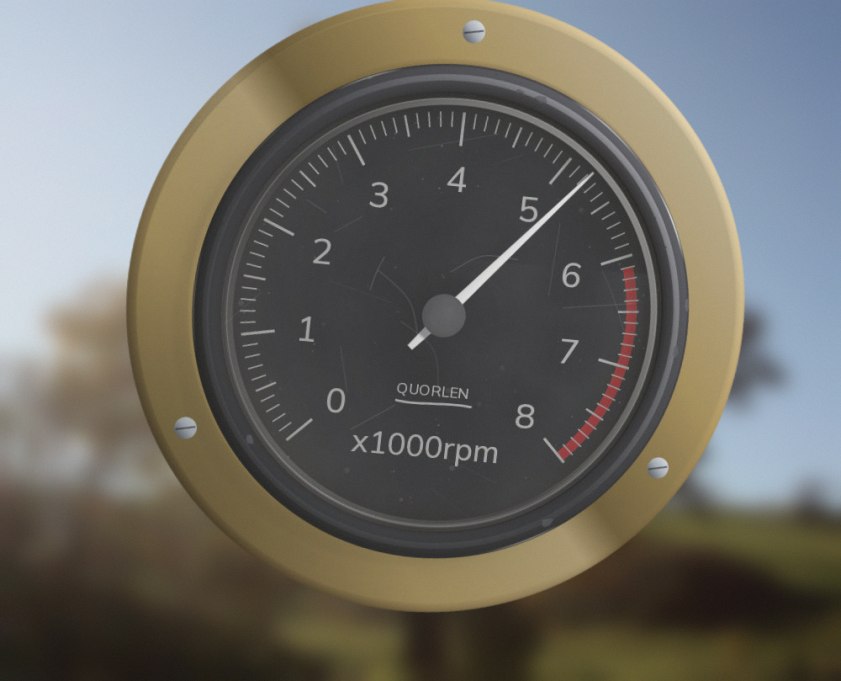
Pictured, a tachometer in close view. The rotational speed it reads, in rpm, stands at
5200 rpm
